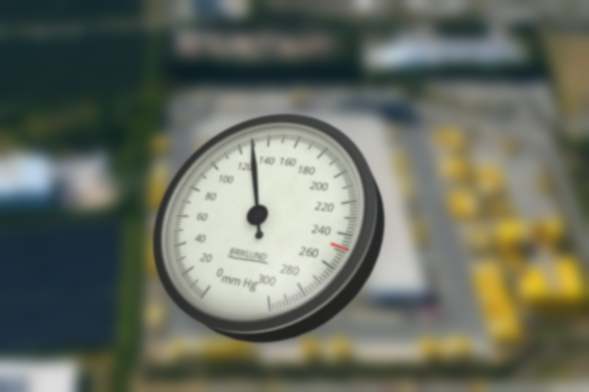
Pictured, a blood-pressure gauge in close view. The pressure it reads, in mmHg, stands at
130 mmHg
